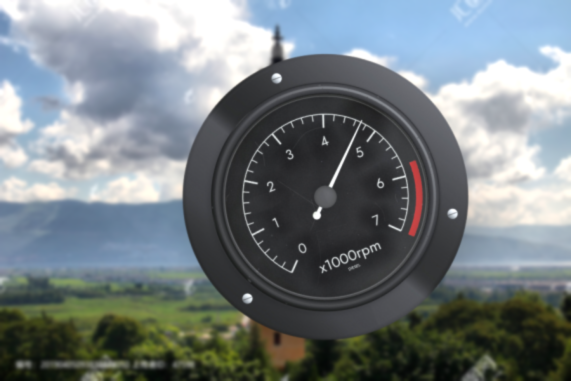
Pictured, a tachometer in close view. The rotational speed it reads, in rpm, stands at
4700 rpm
